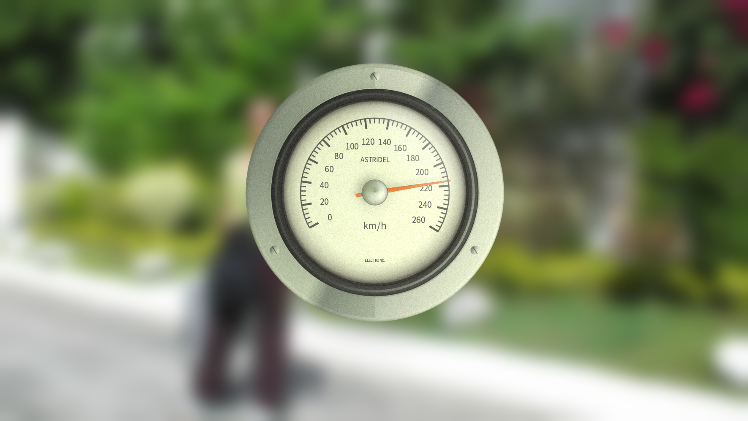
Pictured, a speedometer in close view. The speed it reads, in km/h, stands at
216 km/h
